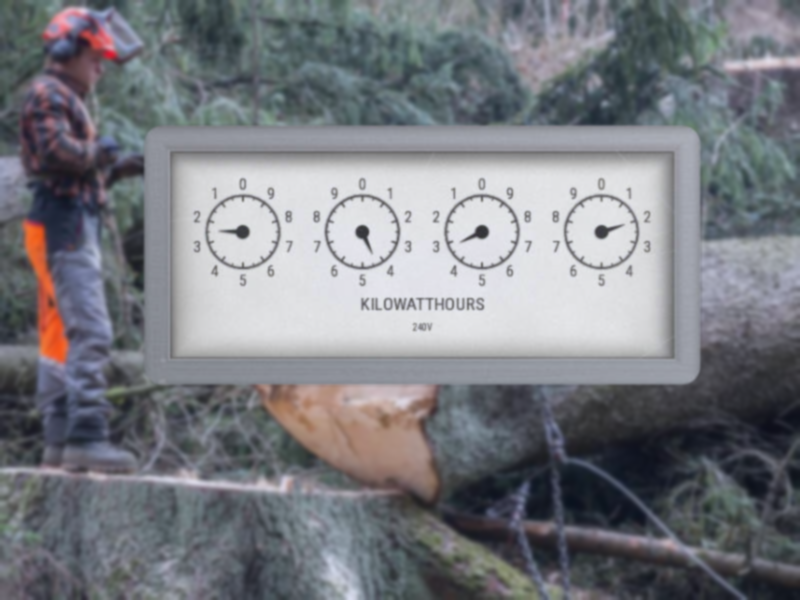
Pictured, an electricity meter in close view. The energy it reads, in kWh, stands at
2432 kWh
